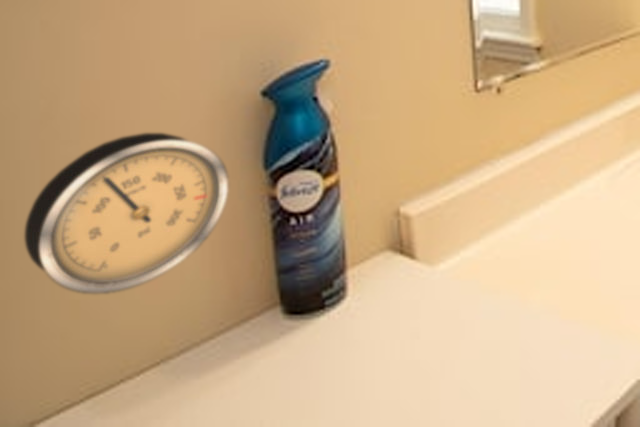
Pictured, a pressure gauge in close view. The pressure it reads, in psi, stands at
130 psi
